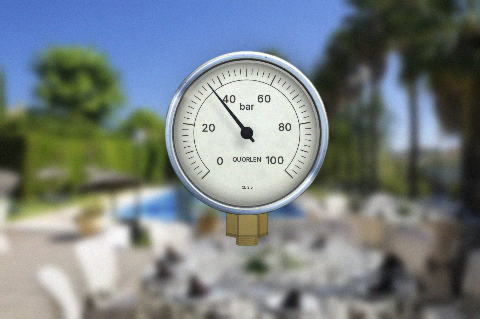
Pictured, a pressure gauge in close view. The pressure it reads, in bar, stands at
36 bar
